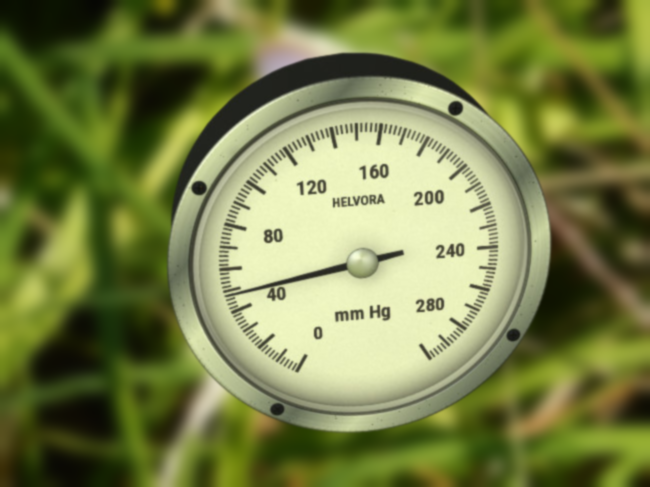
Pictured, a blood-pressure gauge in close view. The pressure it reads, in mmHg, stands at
50 mmHg
